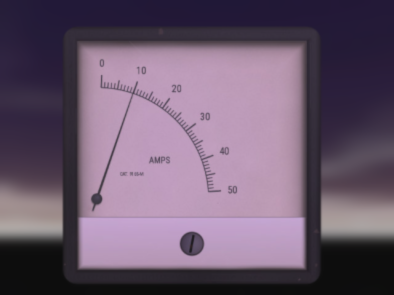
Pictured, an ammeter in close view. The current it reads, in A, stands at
10 A
